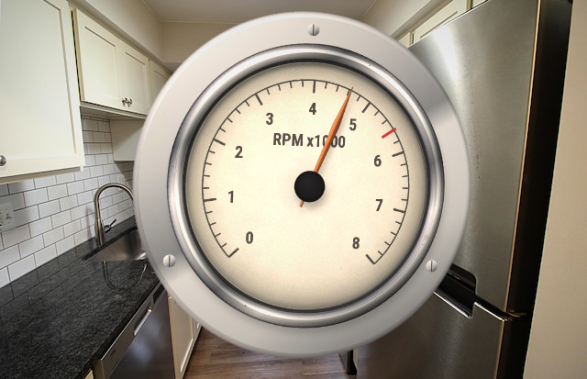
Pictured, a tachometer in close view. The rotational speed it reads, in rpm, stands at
4600 rpm
